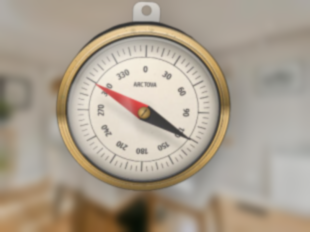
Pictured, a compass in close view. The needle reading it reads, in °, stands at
300 °
